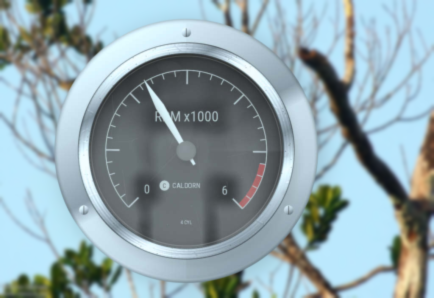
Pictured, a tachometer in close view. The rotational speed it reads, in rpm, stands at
2300 rpm
